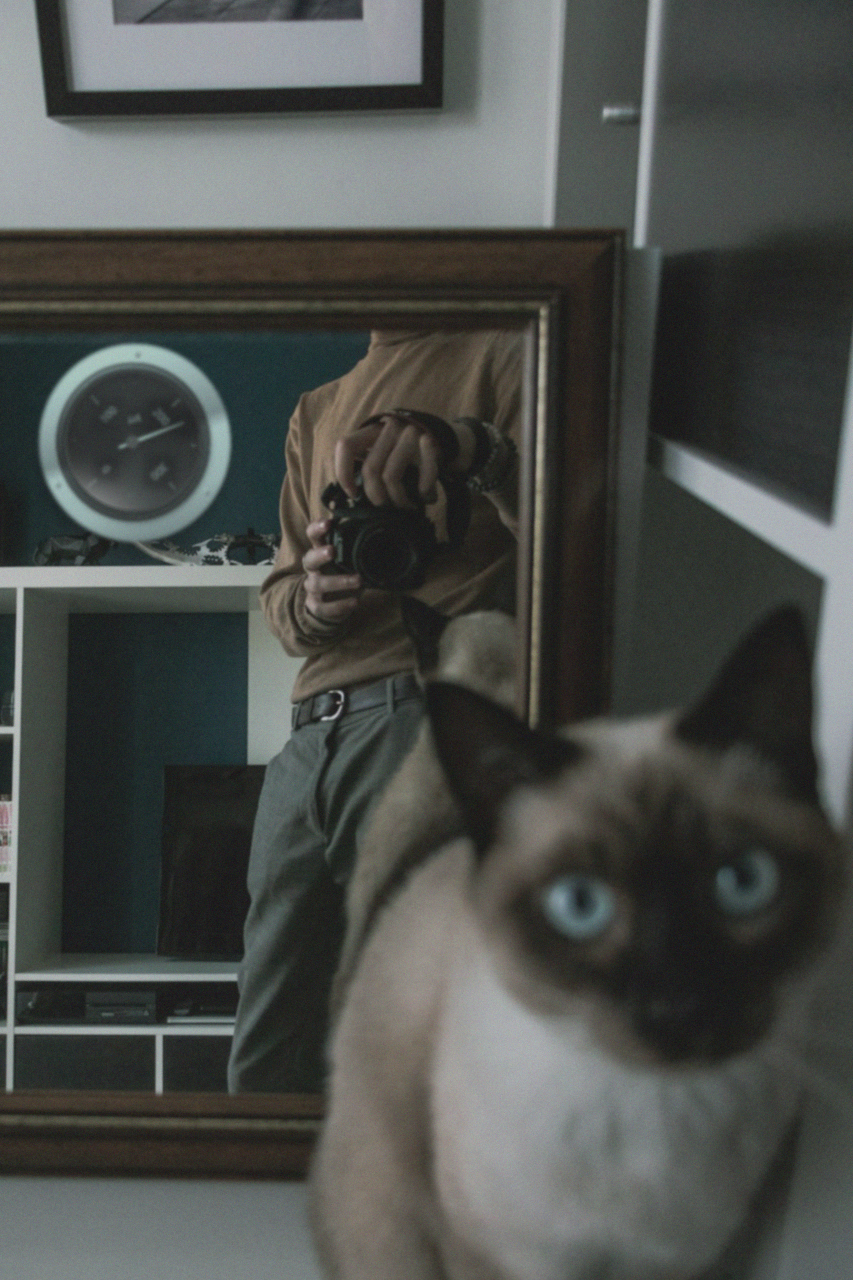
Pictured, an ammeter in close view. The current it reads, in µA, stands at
225 µA
